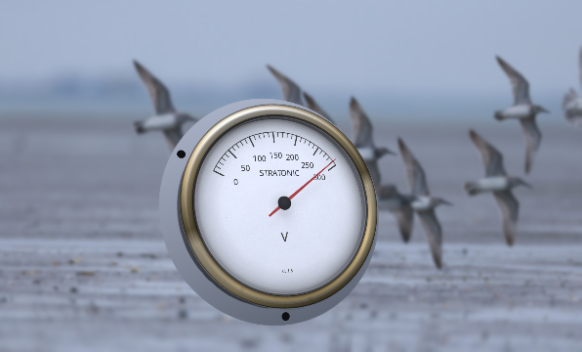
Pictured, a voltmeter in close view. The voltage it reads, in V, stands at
290 V
